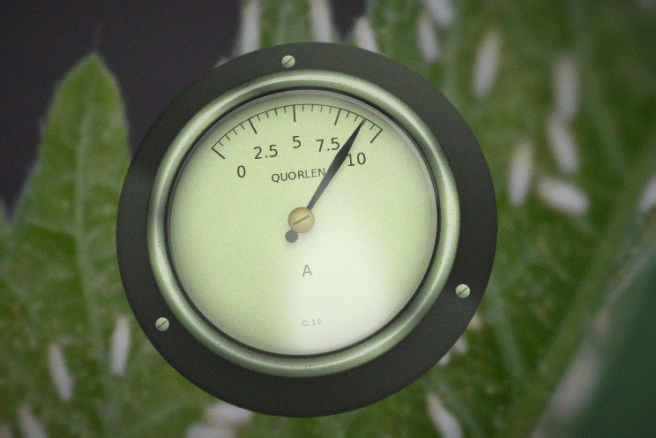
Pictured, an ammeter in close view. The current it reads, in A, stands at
9 A
